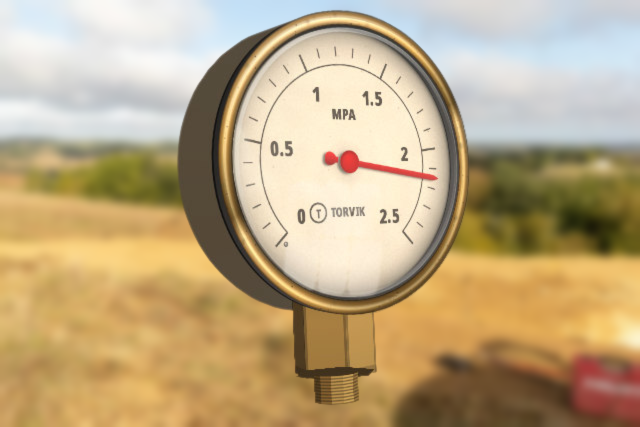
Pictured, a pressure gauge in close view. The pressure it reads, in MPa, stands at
2.15 MPa
